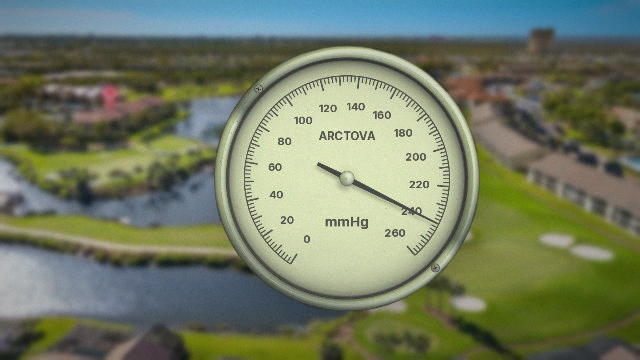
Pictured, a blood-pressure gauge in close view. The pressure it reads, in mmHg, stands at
240 mmHg
